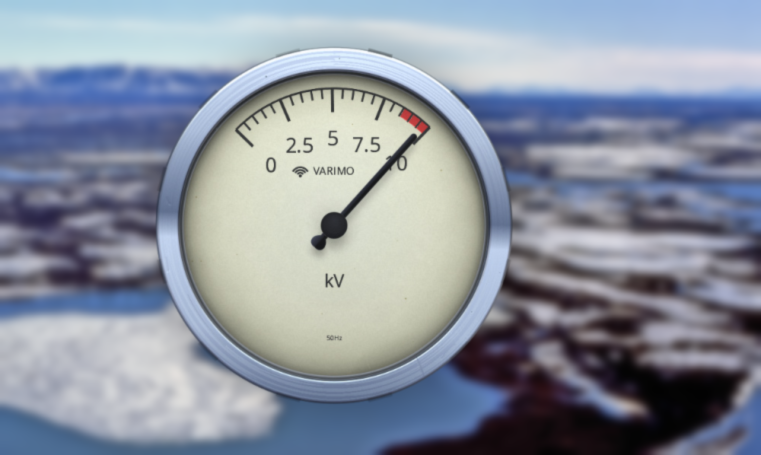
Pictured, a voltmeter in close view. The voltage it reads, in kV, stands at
9.75 kV
